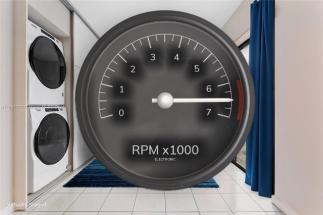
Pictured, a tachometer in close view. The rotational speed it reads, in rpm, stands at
6500 rpm
